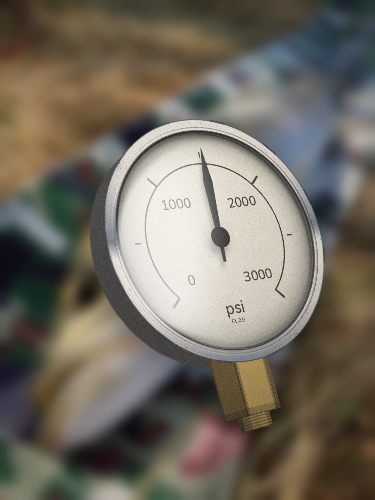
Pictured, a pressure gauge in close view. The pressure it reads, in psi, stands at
1500 psi
